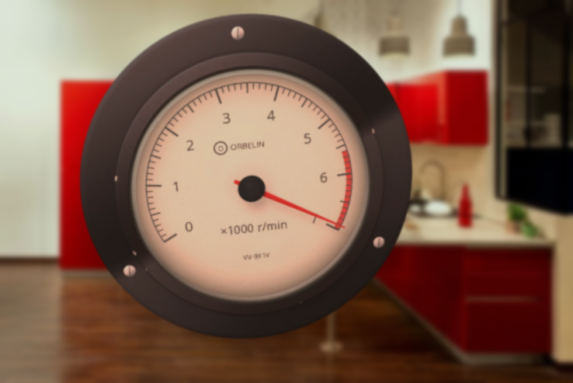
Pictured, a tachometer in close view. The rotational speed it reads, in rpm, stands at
6900 rpm
